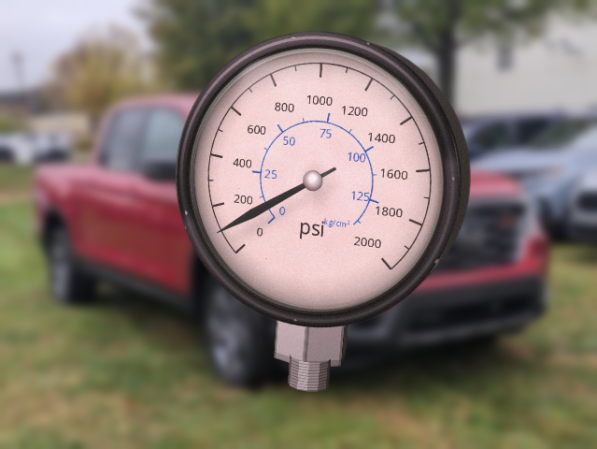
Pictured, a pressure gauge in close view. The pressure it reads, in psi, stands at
100 psi
